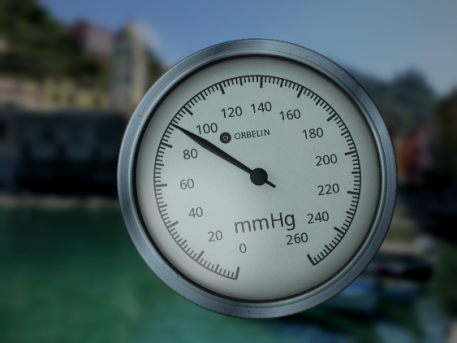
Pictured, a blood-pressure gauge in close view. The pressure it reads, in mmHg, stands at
90 mmHg
